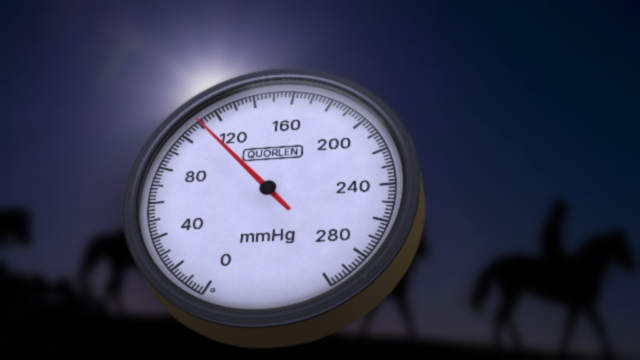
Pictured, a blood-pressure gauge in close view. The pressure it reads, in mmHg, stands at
110 mmHg
